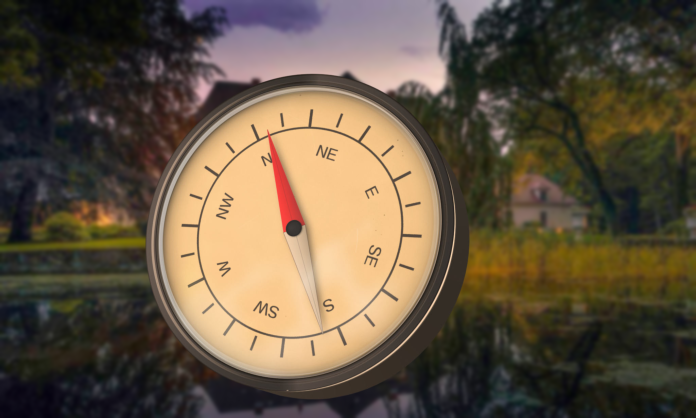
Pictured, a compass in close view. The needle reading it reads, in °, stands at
7.5 °
